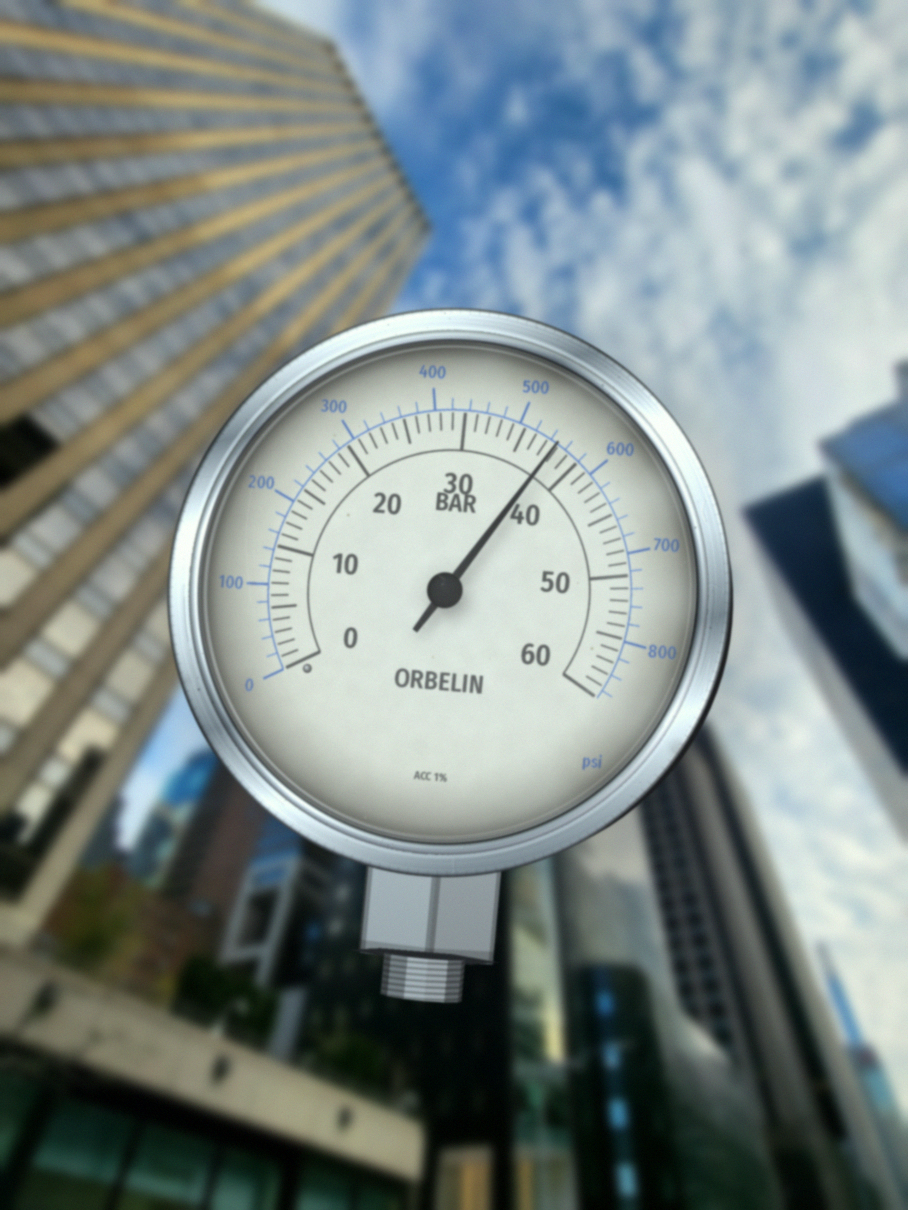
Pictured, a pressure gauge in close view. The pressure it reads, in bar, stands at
38 bar
